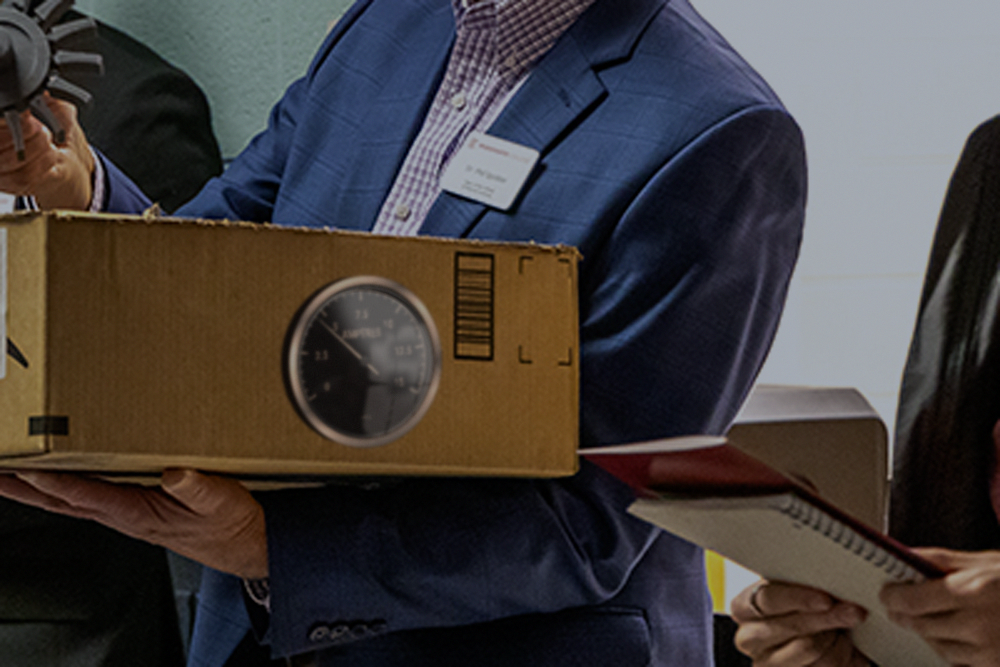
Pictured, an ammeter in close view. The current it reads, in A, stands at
4.5 A
